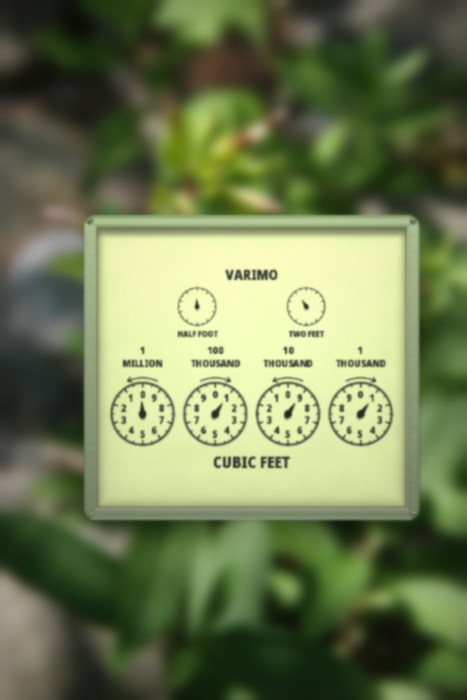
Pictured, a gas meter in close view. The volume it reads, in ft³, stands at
9100 ft³
